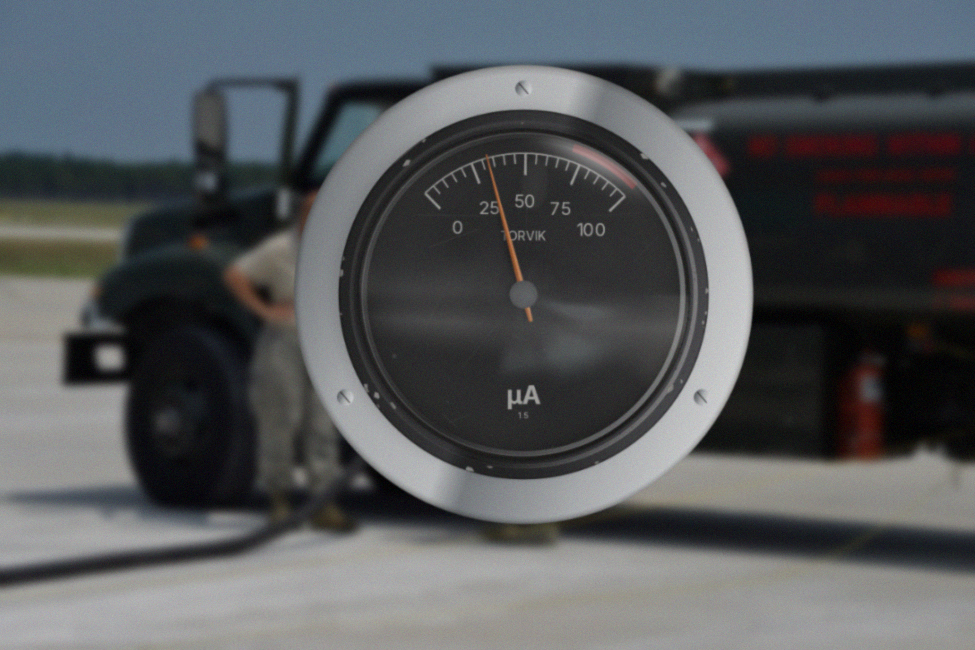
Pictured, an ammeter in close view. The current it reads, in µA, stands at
32.5 µA
